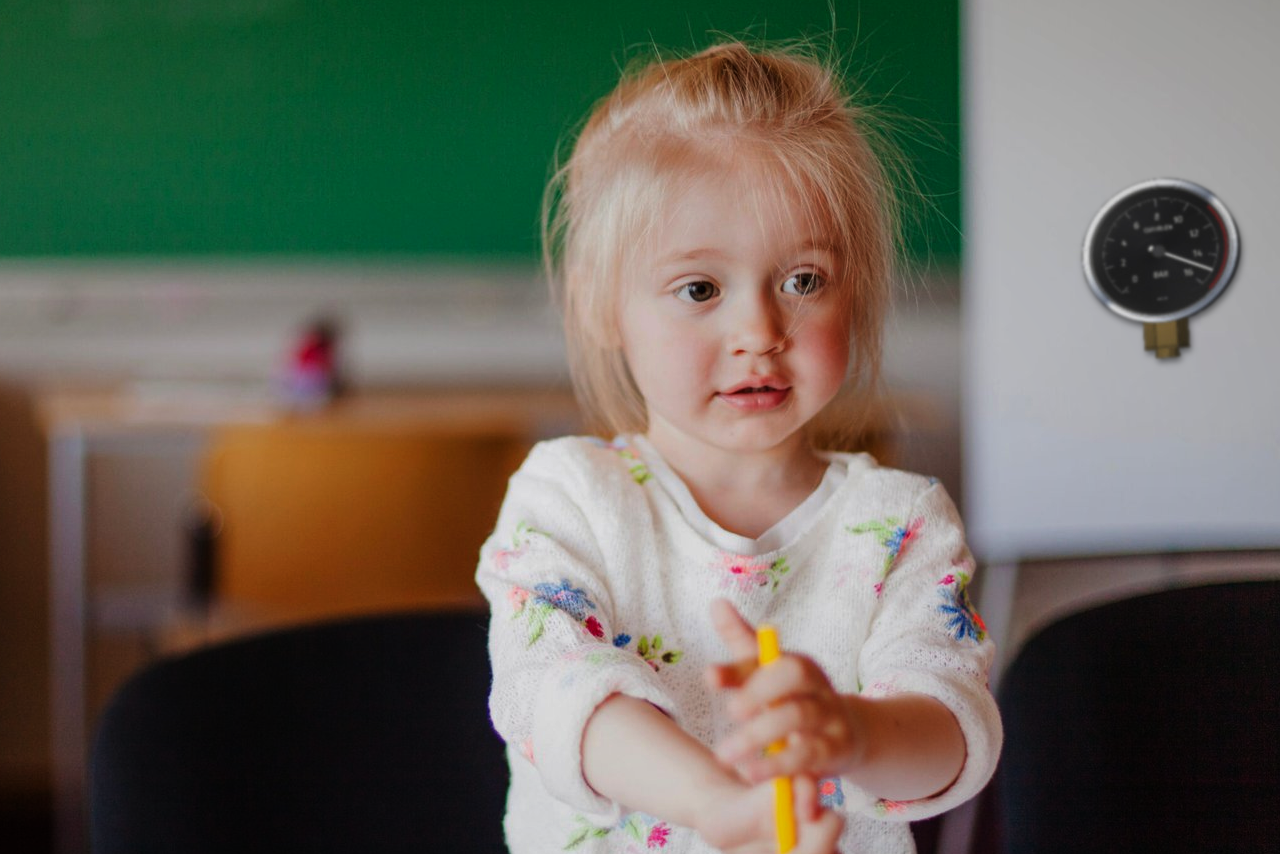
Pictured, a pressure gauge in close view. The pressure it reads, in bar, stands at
15 bar
